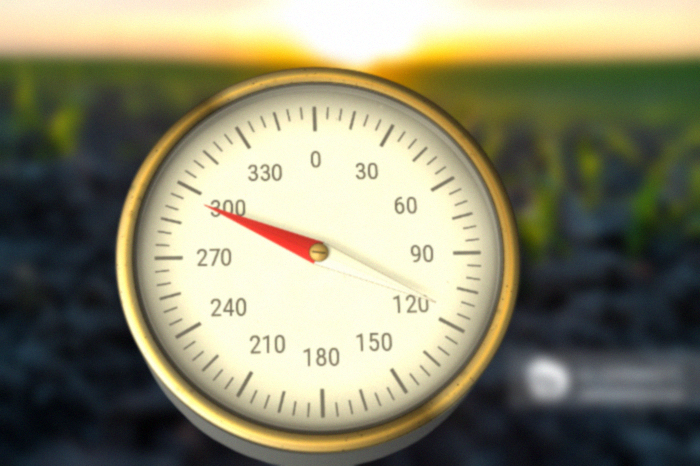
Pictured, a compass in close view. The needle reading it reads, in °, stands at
295 °
